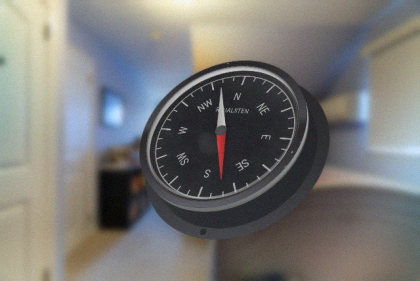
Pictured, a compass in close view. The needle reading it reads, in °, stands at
160 °
